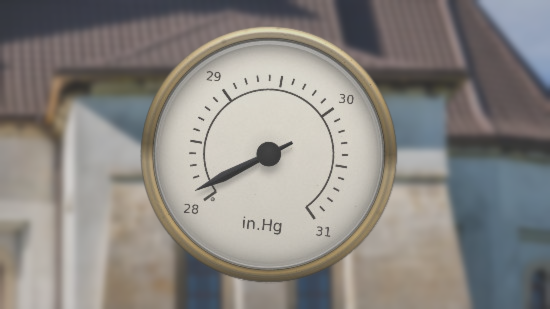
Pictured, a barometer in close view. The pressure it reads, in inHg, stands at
28.1 inHg
